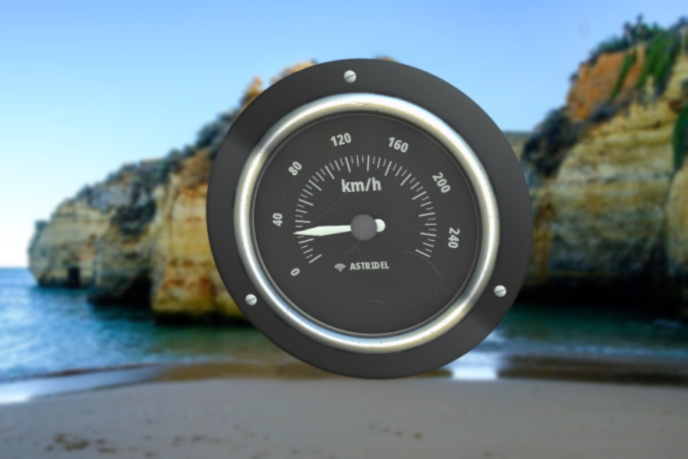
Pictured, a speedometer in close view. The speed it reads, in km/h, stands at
30 km/h
